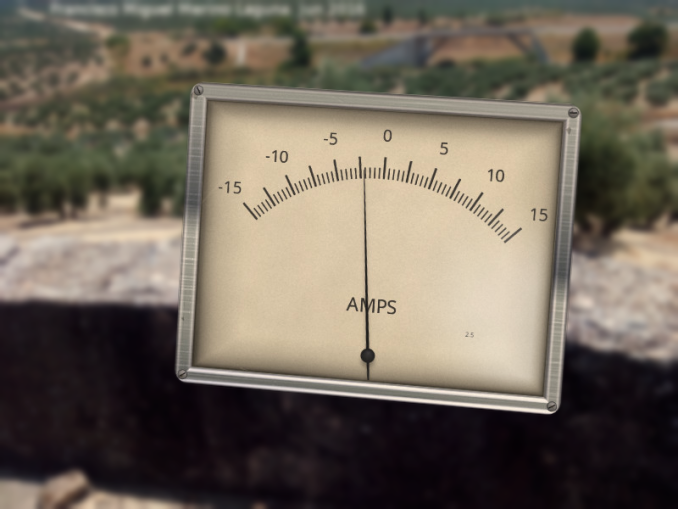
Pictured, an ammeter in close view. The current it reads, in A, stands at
-2 A
